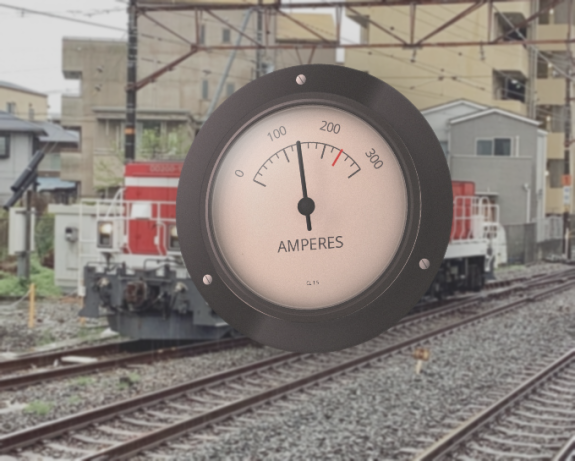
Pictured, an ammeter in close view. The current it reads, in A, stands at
140 A
